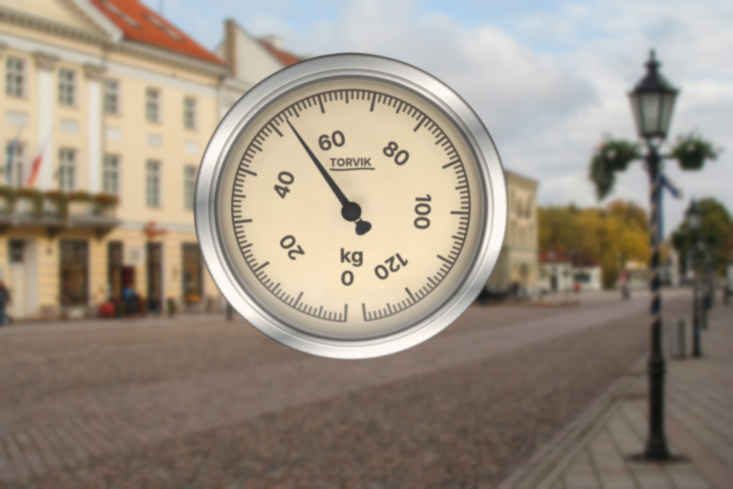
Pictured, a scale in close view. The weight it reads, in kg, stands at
53 kg
